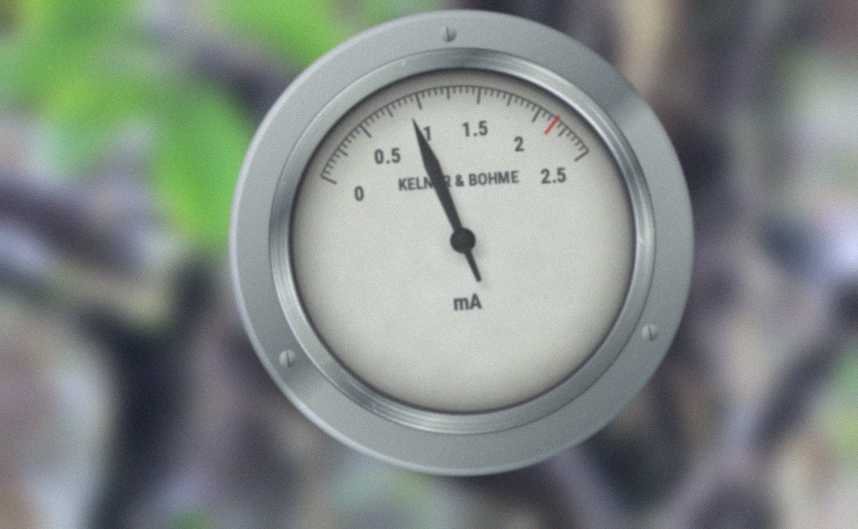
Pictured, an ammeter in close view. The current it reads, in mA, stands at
0.9 mA
